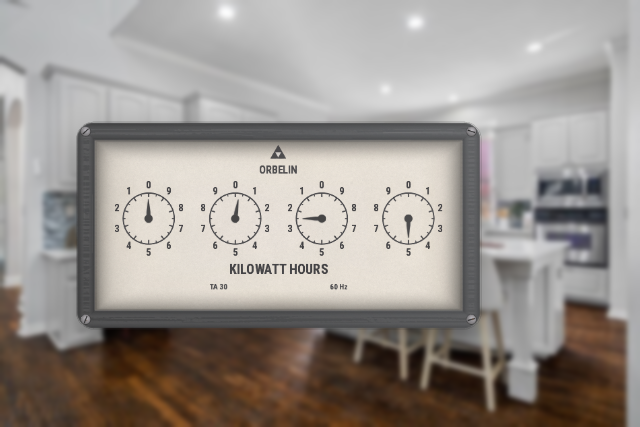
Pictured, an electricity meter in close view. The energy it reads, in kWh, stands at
25 kWh
